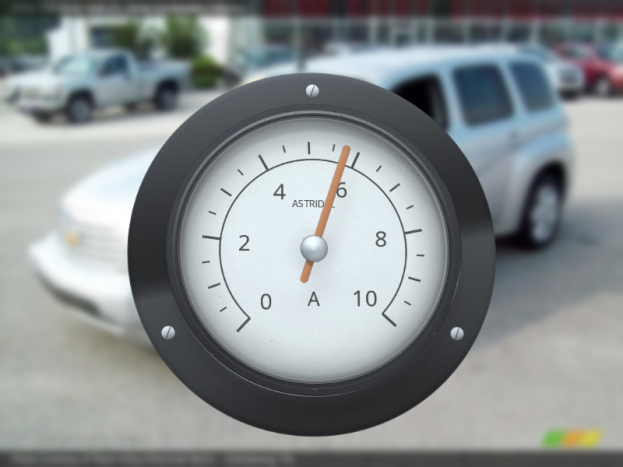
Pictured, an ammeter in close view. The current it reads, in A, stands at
5.75 A
